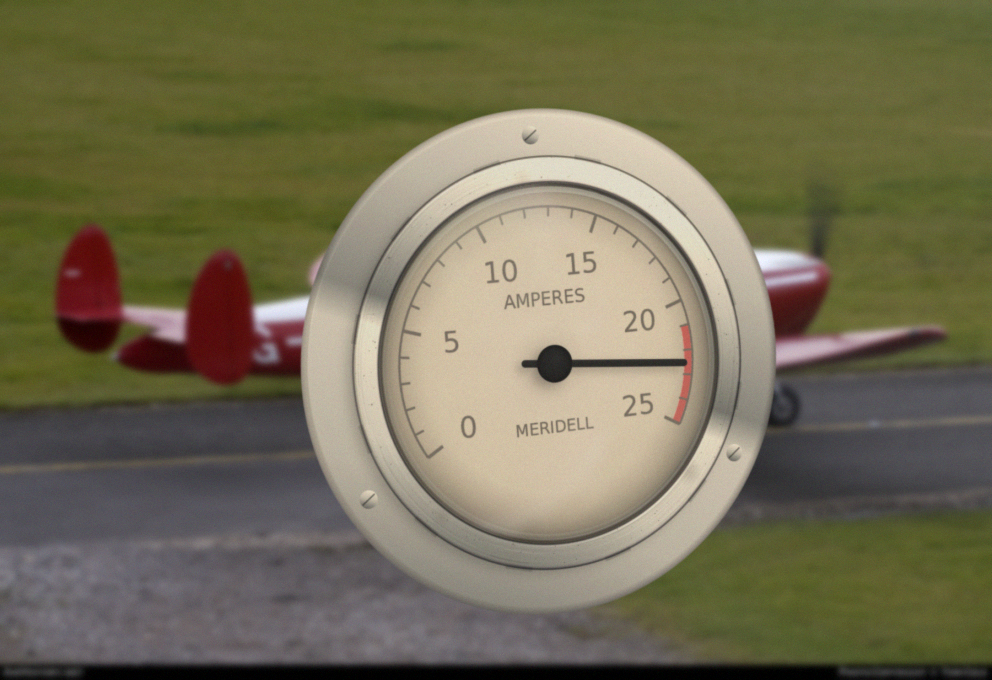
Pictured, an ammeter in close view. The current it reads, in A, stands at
22.5 A
